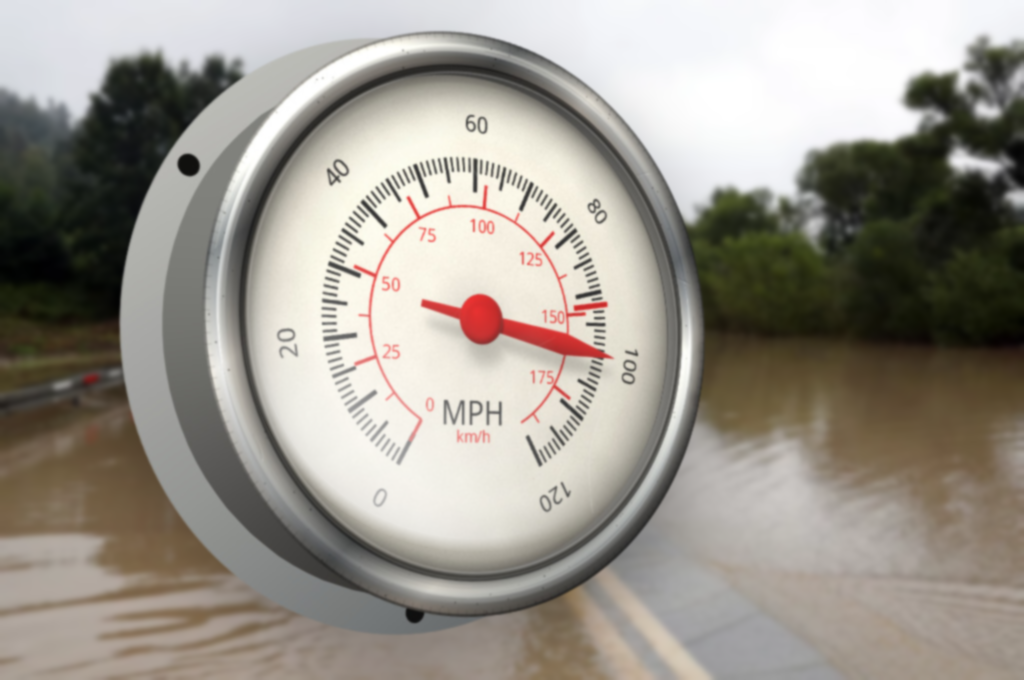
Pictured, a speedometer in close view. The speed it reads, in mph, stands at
100 mph
